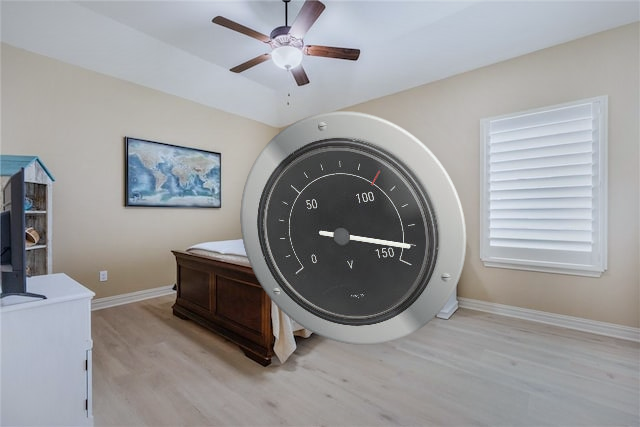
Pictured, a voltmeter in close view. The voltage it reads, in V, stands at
140 V
